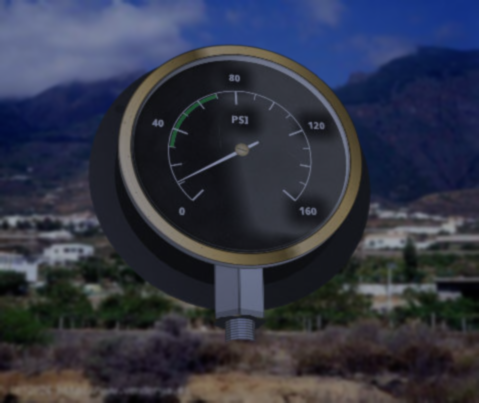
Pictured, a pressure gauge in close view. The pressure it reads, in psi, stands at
10 psi
